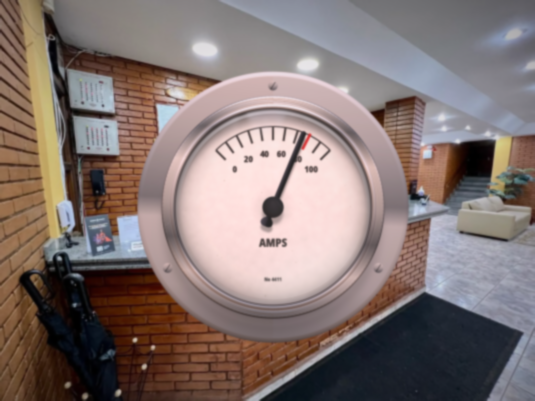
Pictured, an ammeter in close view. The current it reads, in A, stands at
75 A
